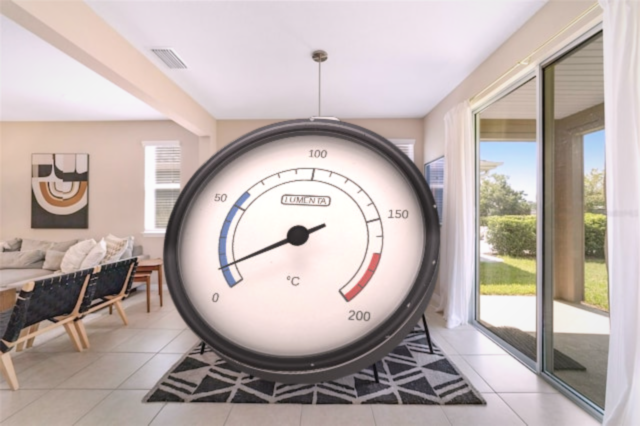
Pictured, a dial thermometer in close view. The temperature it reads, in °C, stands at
10 °C
